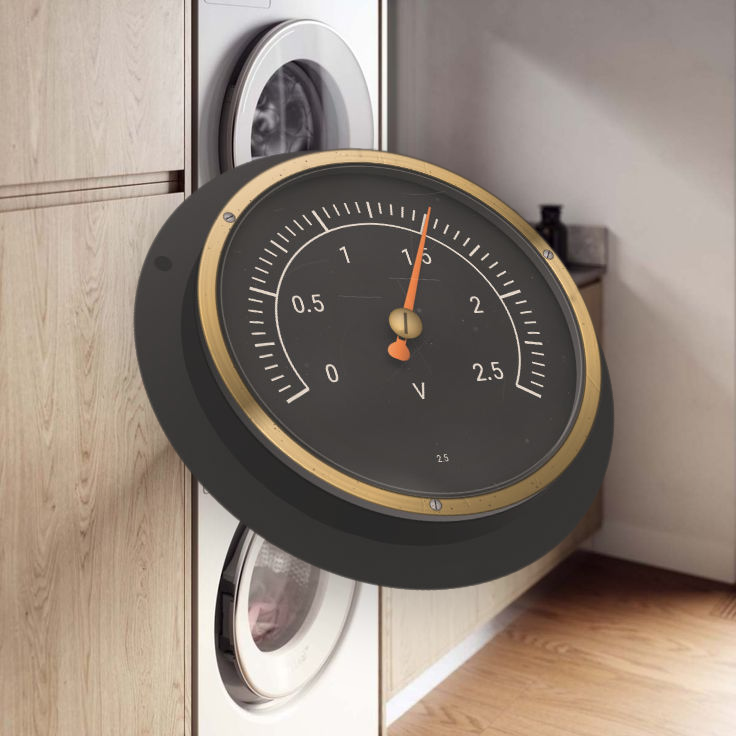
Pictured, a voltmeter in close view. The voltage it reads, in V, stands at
1.5 V
